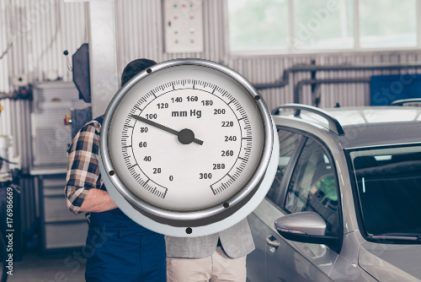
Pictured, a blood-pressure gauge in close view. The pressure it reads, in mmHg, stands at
90 mmHg
